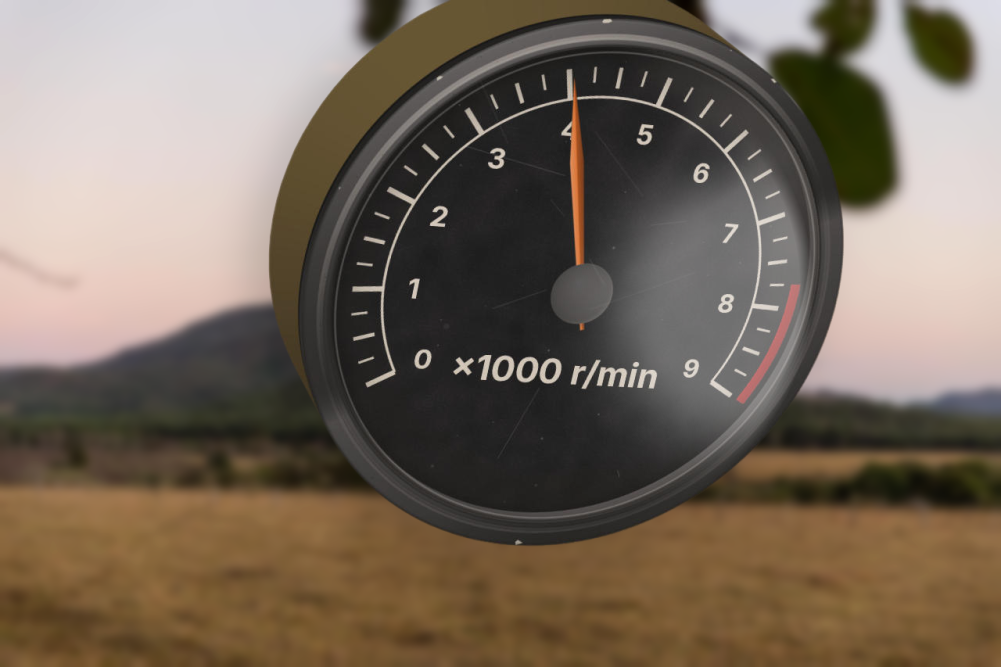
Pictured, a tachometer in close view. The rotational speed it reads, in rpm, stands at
4000 rpm
